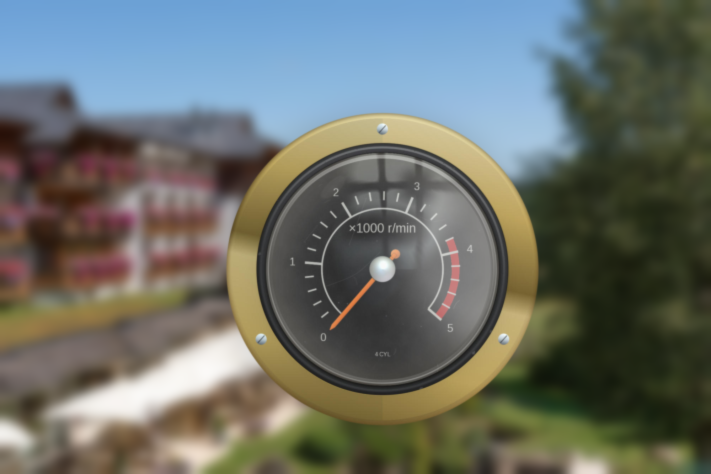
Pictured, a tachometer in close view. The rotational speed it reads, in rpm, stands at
0 rpm
